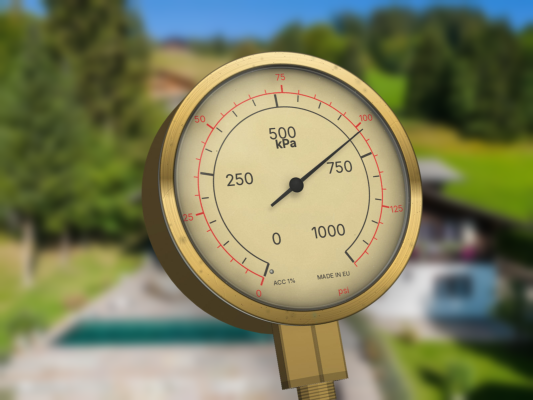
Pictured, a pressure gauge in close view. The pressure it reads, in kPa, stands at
700 kPa
